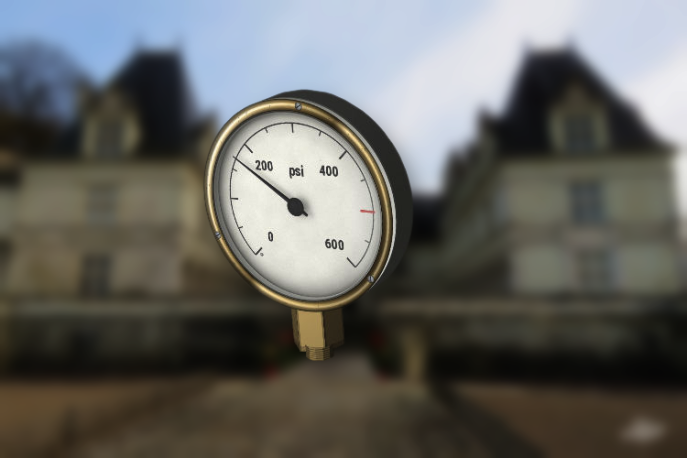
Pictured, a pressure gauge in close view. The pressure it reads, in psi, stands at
175 psi
